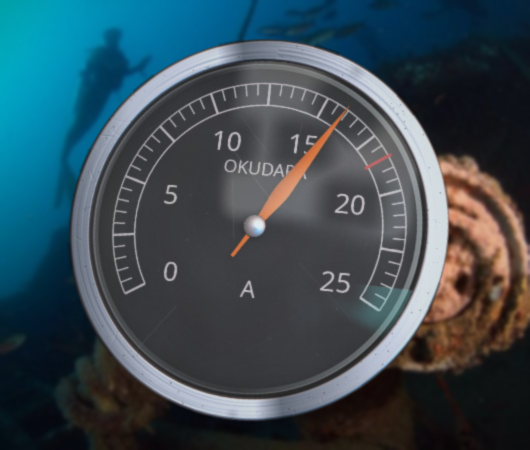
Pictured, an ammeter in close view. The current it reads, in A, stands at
16 A
